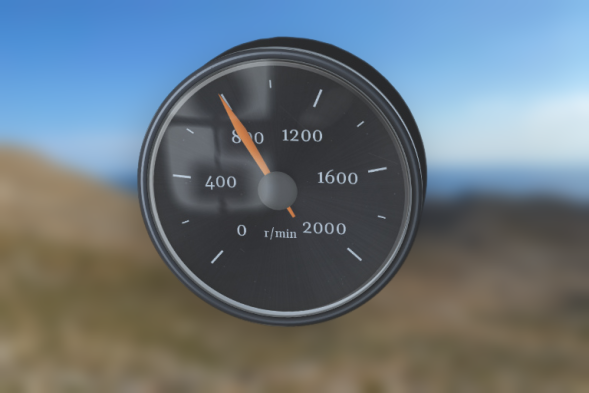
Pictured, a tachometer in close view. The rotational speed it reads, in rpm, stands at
800 rpm
